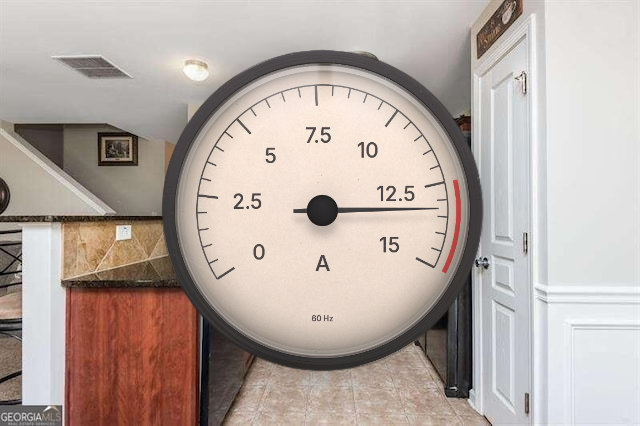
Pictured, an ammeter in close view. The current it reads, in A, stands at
13.25 A
